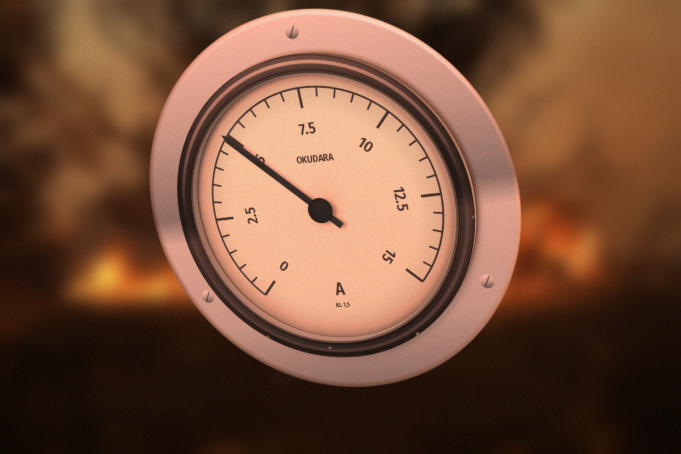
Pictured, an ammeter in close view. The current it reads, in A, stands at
5 A
